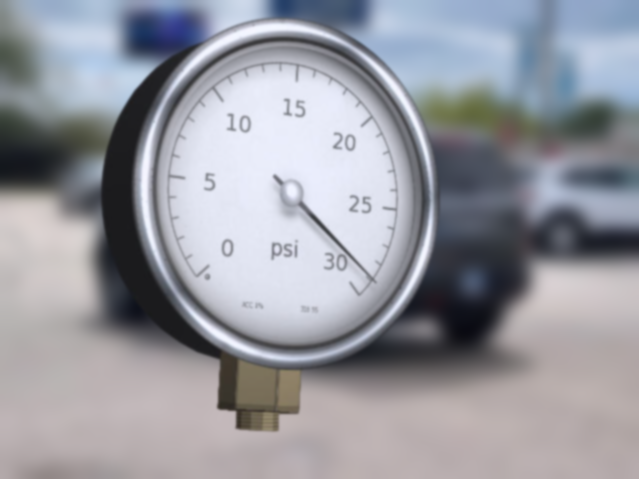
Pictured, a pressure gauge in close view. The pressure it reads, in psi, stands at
29 psi
